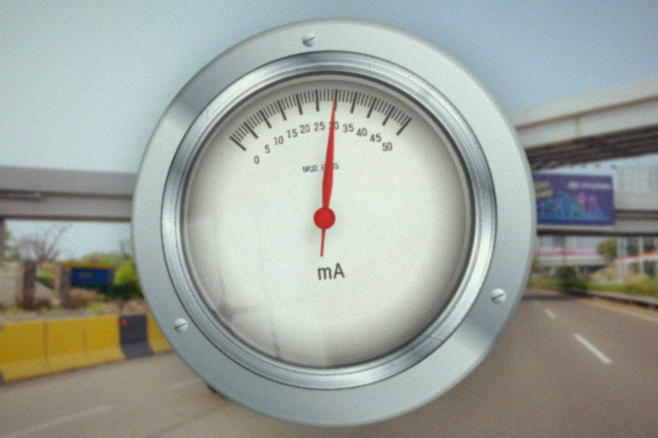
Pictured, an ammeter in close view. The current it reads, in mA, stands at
30 mA
